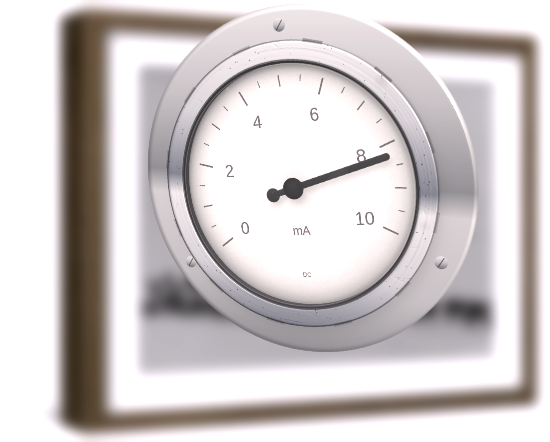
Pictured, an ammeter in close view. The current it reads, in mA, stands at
8.25 mA
